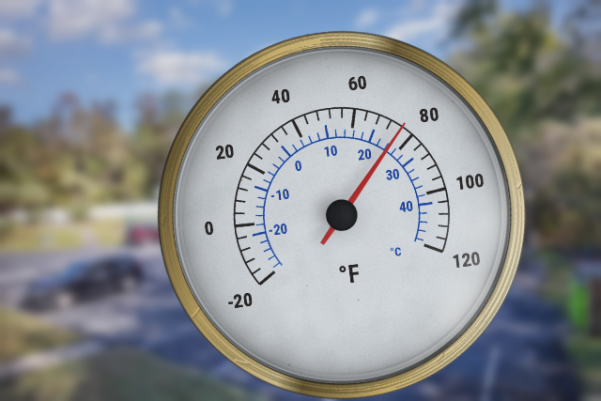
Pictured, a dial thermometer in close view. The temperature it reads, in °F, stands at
76 °F
